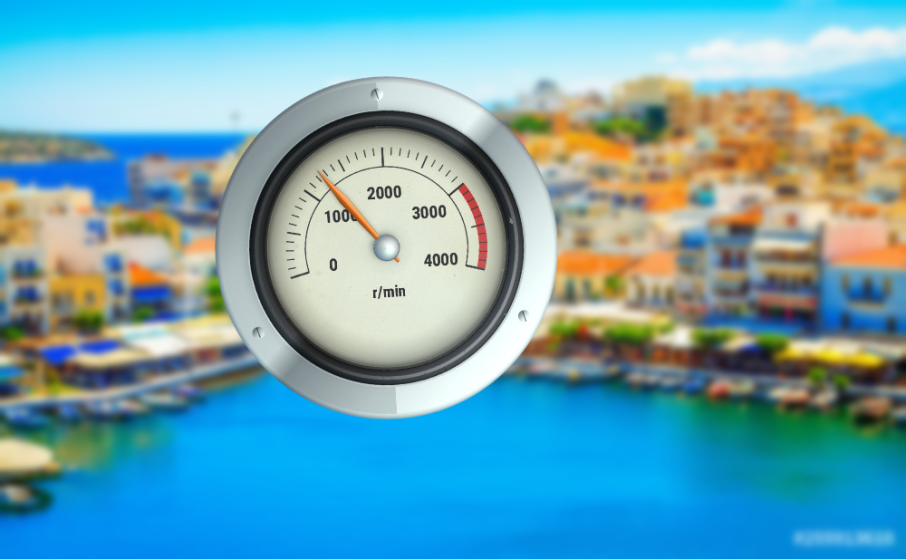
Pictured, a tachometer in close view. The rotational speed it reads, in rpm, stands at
1250 rpm
